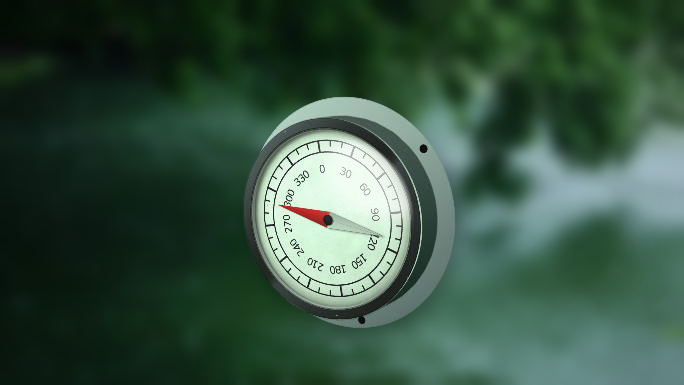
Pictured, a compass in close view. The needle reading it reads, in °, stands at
290 °
